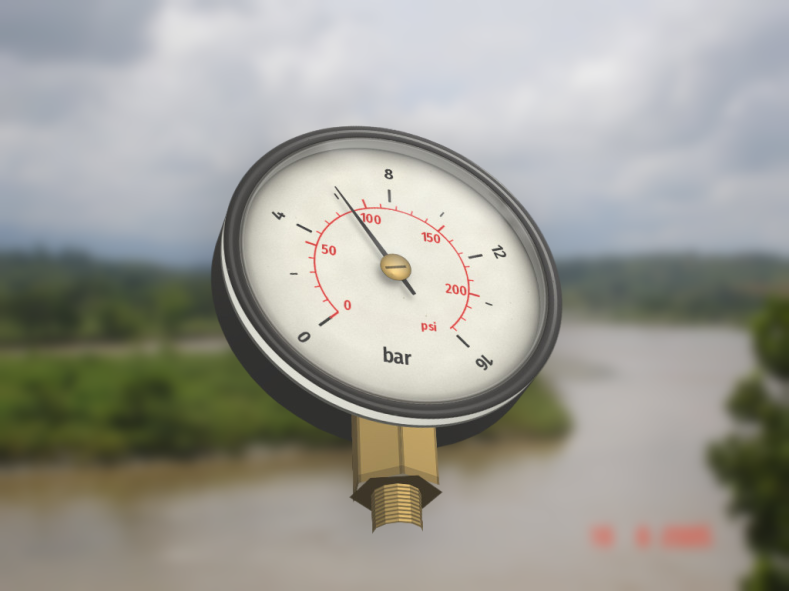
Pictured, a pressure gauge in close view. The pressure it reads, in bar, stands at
6 bar
